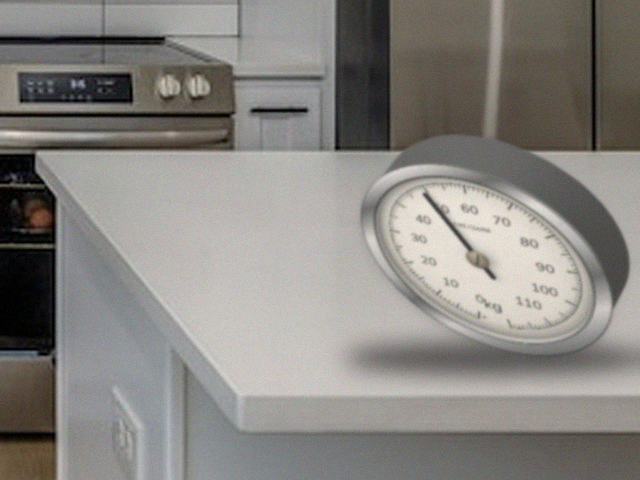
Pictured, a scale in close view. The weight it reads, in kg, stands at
50 kg
